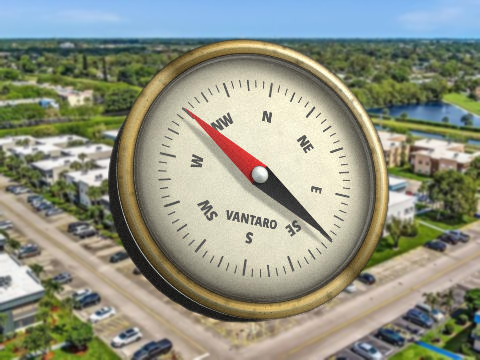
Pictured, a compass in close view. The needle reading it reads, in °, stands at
300 °
